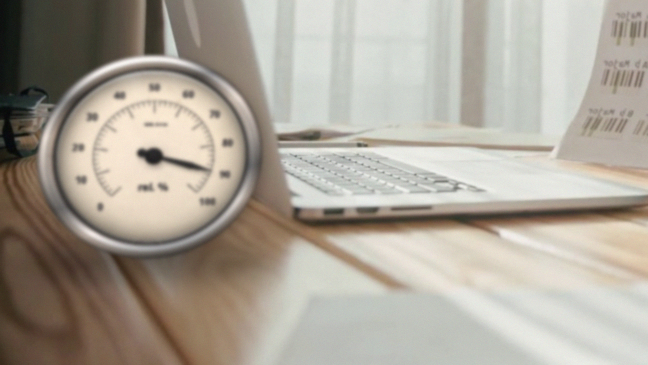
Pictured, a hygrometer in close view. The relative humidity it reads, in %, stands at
90 %
